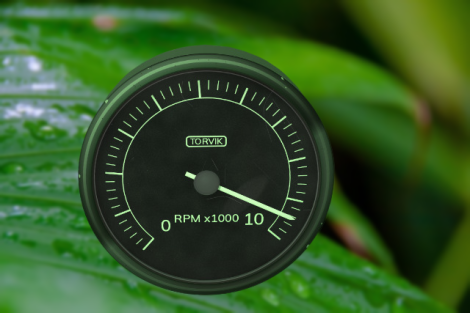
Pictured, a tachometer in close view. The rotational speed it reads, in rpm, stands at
9400 rpm
